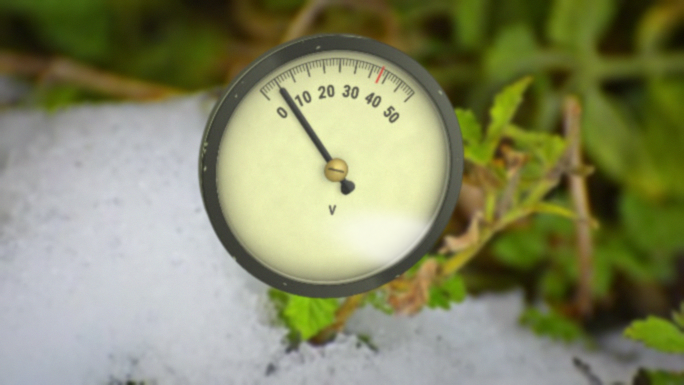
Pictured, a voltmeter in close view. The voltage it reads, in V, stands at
5 V
